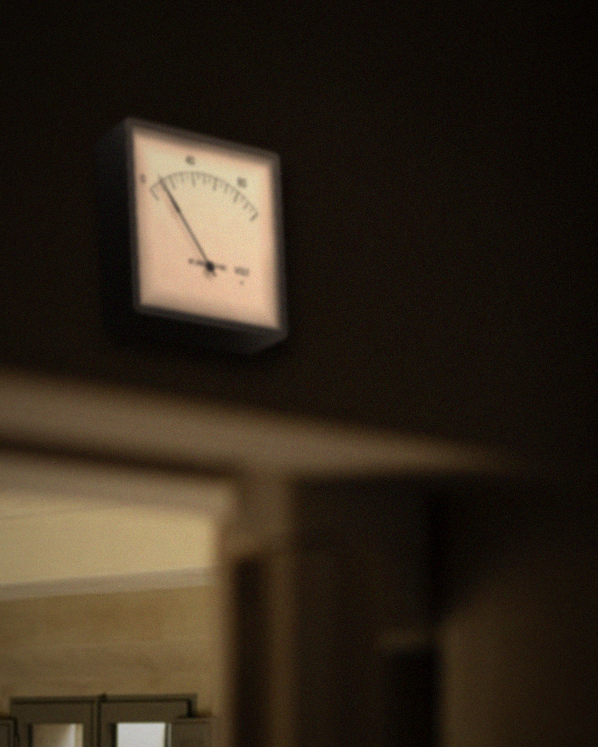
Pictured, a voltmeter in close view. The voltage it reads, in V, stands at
10 V
